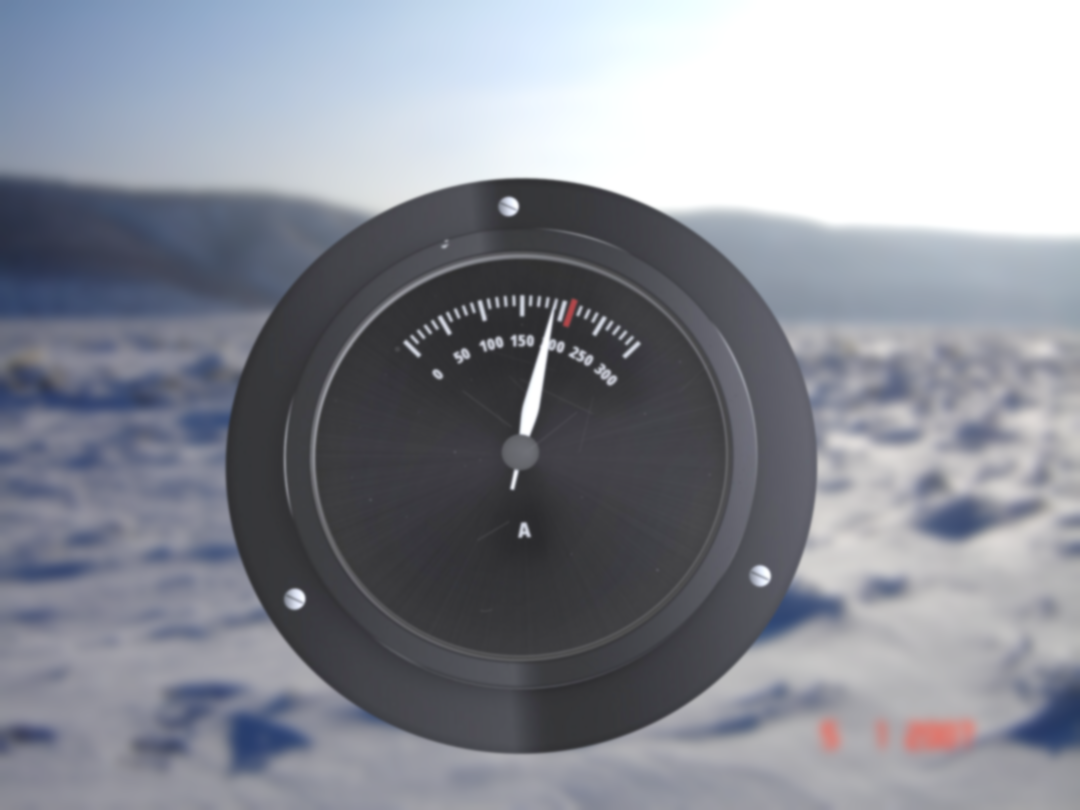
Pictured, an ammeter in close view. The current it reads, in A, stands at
190 A
